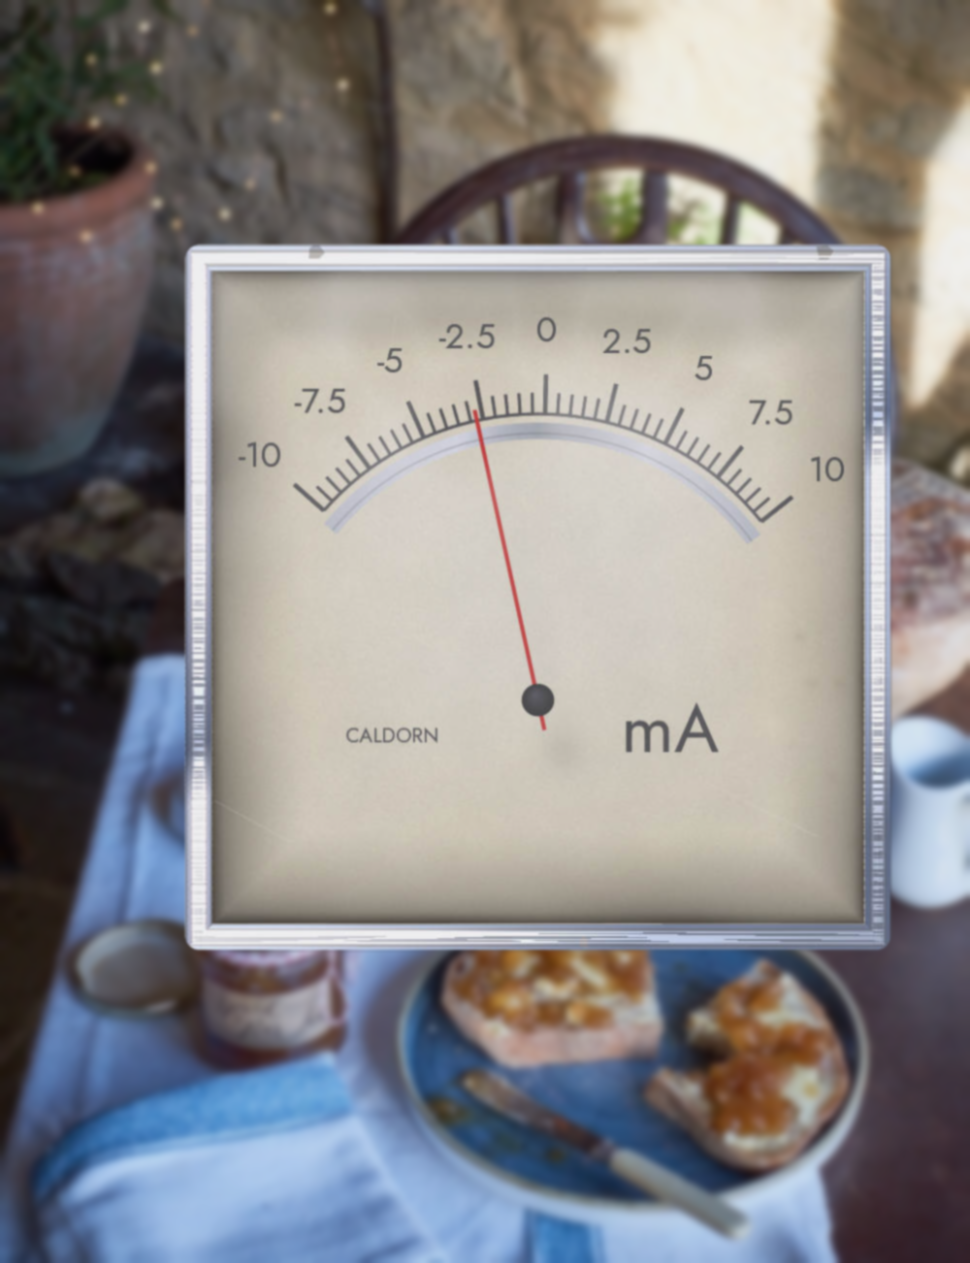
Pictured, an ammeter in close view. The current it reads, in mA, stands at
-2.75 mA
